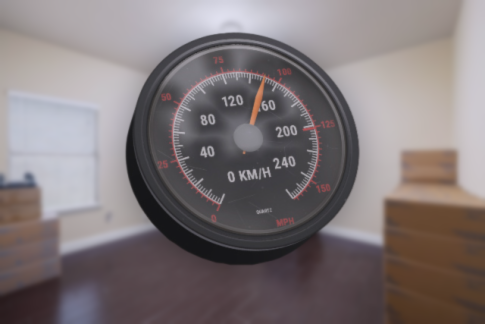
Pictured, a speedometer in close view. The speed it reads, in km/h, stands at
150 km/h
